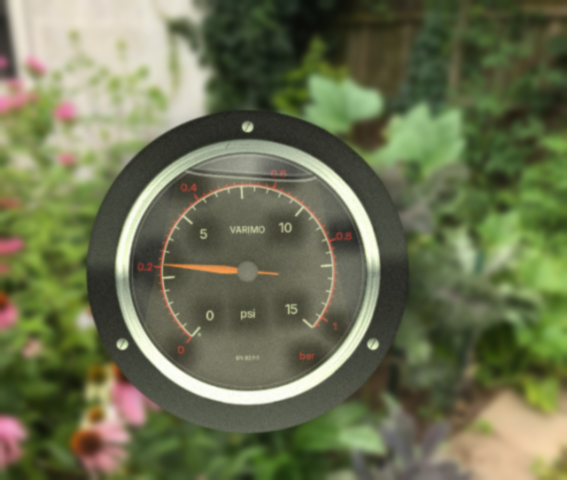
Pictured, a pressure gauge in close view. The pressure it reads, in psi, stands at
3 psi
